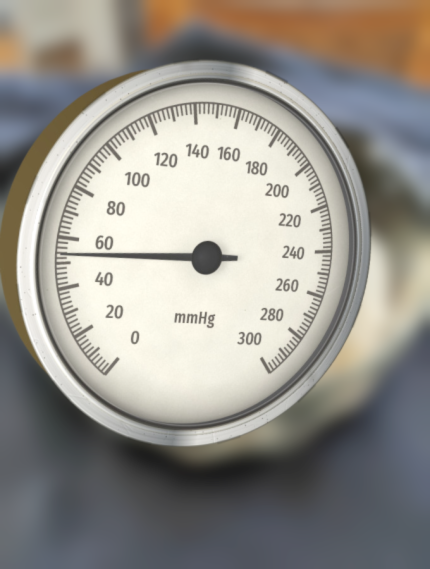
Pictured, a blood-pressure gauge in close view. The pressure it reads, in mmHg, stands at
54 mmHg
